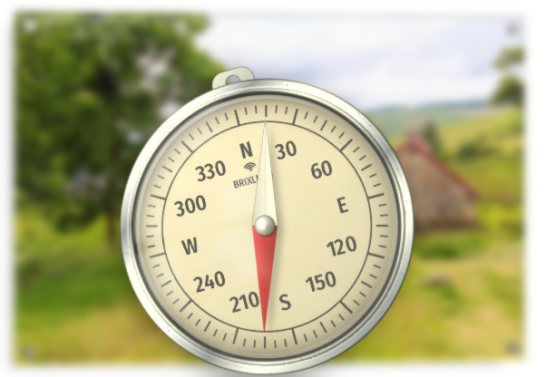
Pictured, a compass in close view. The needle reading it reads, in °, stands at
195 °
